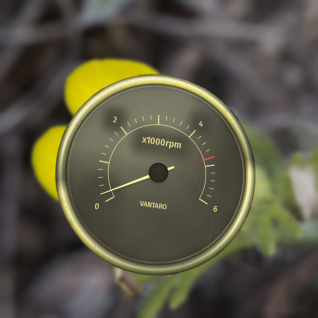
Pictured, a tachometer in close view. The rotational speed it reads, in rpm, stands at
200 rpm
